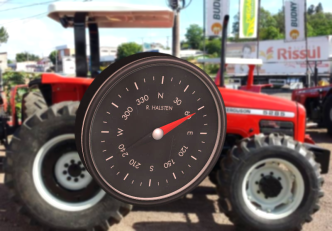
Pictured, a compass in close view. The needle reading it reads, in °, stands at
60 °
